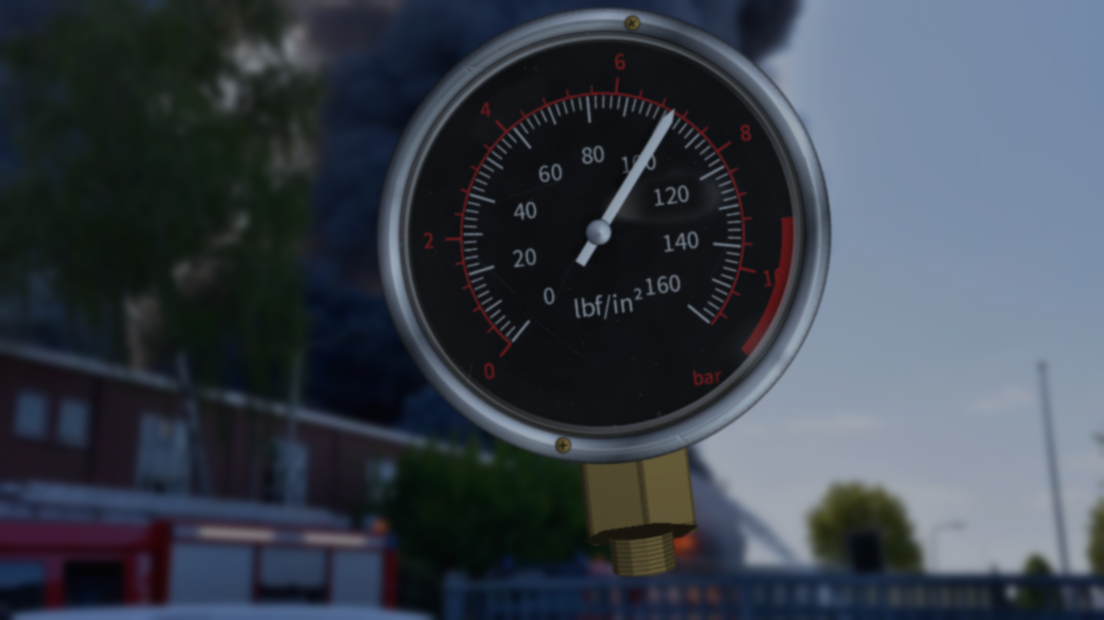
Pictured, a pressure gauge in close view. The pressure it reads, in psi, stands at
102 psi
